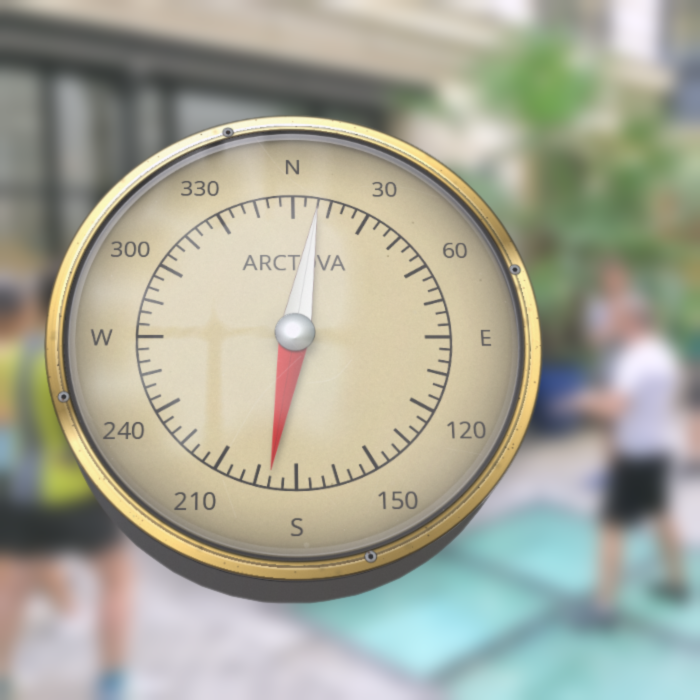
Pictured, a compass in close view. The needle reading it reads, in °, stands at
190 °
